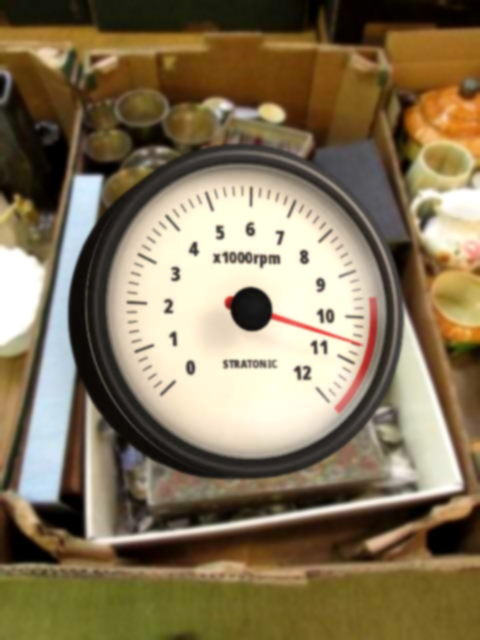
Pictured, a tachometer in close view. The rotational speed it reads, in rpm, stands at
10600 rpm
